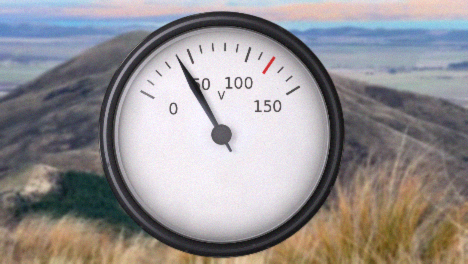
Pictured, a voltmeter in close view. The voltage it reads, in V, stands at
40 V
